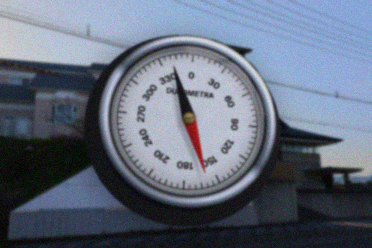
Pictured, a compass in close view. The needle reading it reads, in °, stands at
160 °
